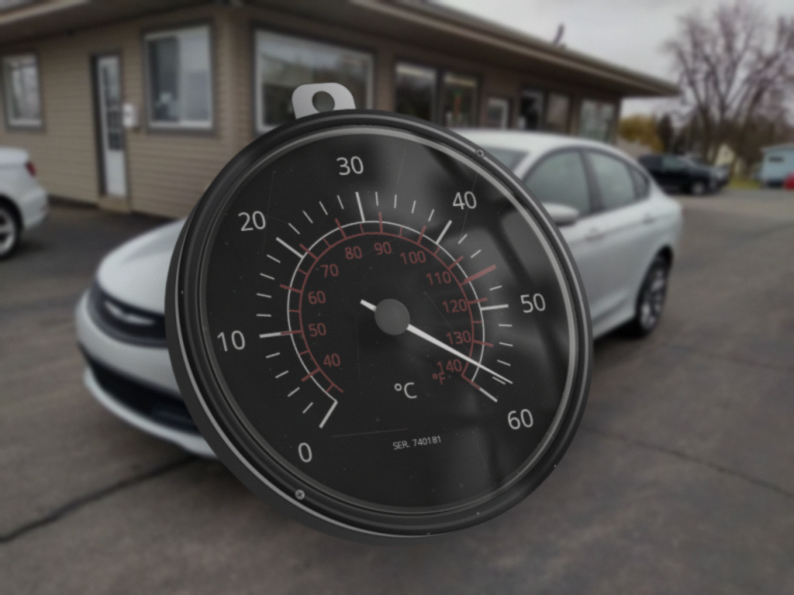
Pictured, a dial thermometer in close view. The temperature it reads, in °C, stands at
58 °C
